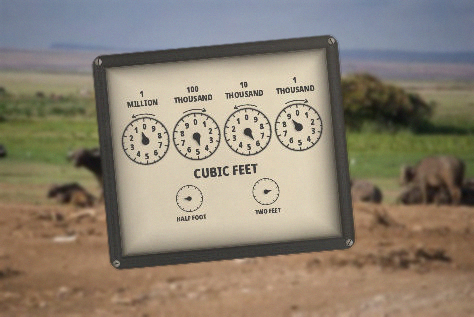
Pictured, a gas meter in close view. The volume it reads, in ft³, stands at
45900 ft³
